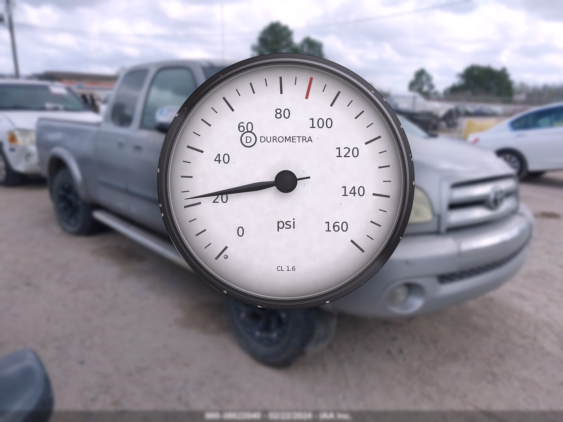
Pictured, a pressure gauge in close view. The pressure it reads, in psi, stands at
22.5 psi
